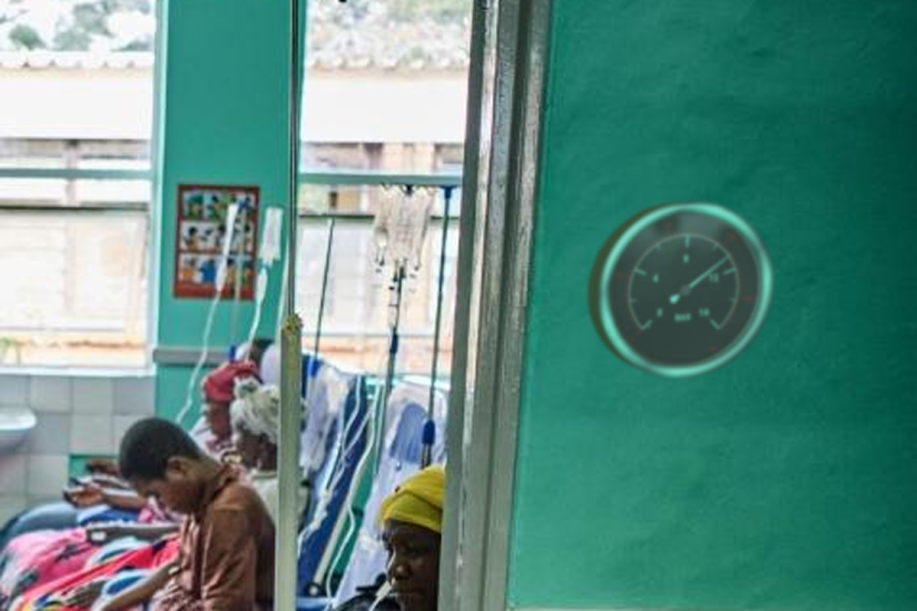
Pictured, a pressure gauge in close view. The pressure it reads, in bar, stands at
11 bar
